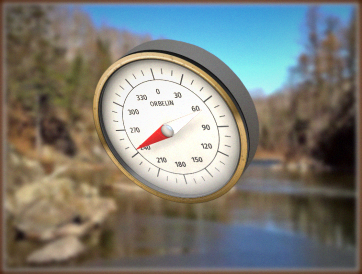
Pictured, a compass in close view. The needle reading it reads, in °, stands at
245 °
